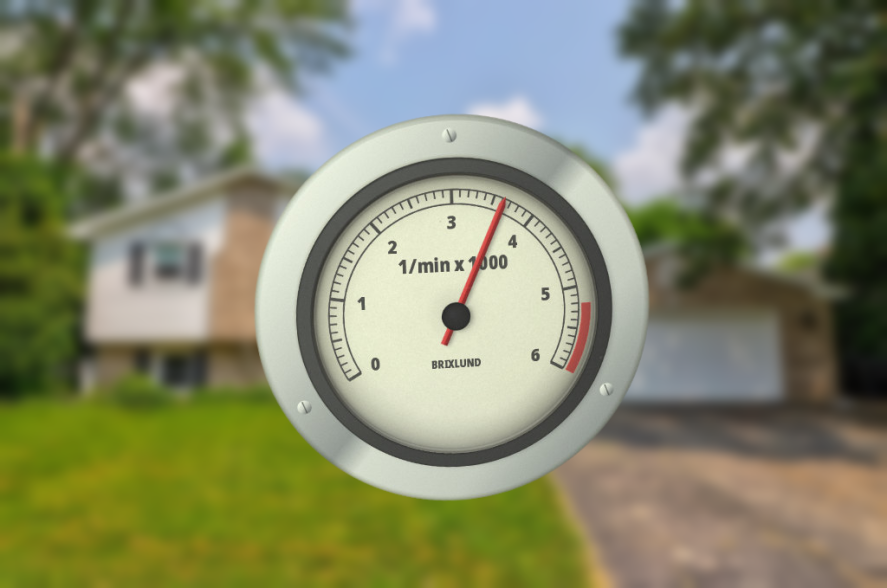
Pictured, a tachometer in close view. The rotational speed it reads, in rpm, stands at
3600 rpm
